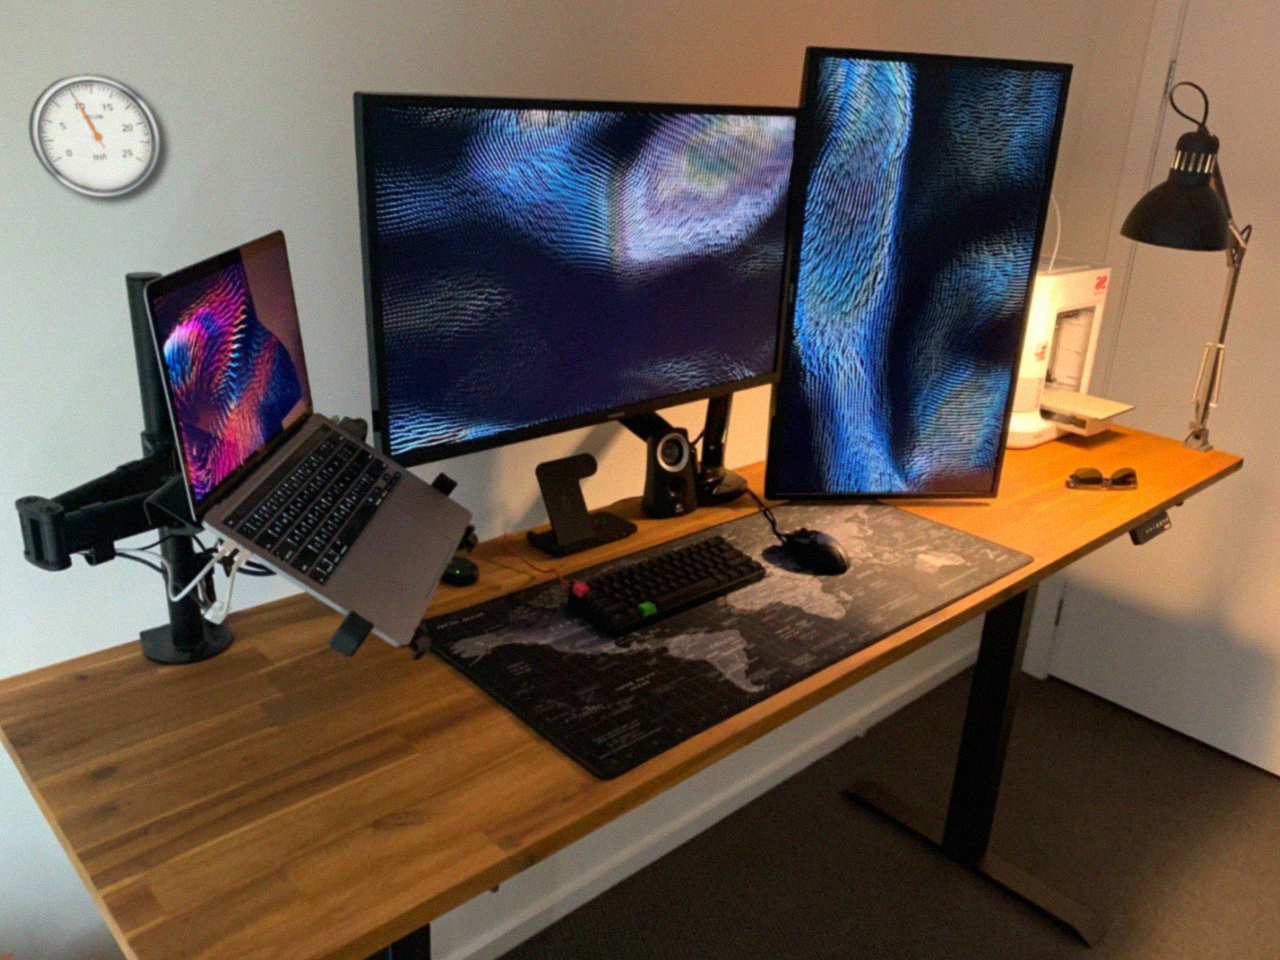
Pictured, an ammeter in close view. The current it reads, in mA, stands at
10 mA
